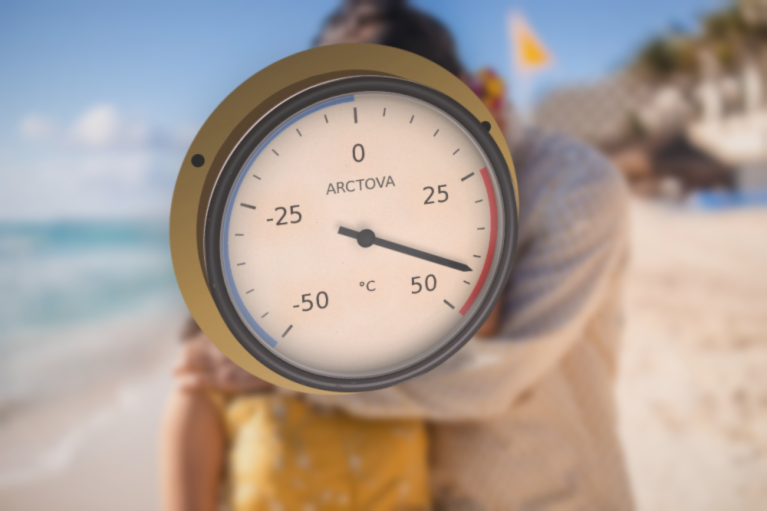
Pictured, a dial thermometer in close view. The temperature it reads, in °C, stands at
42.5 °C
